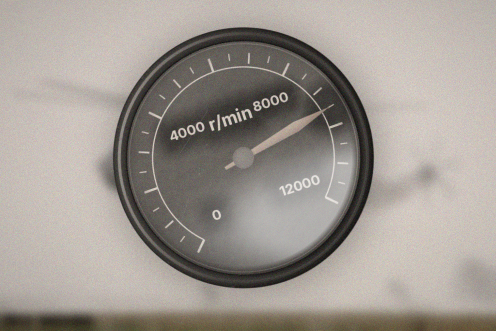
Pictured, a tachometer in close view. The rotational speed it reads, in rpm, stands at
9500 rpm
